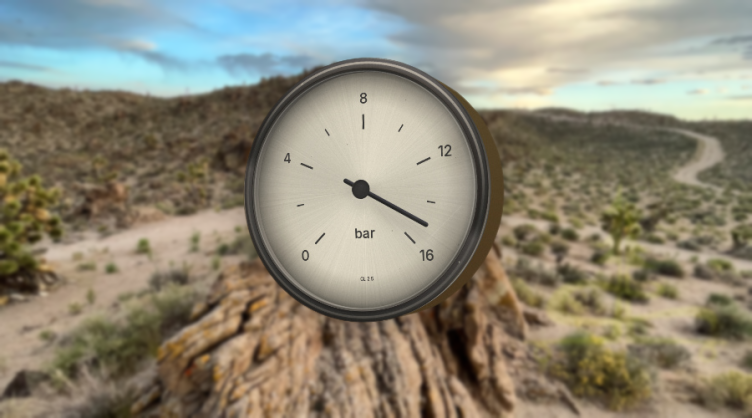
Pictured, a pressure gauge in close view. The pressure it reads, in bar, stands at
15 bar
